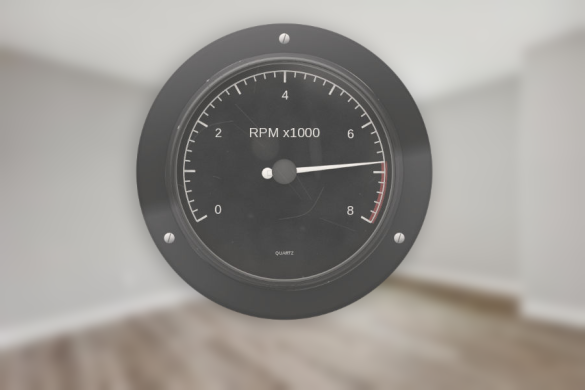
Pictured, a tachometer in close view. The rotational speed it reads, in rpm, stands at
6800 rpm
